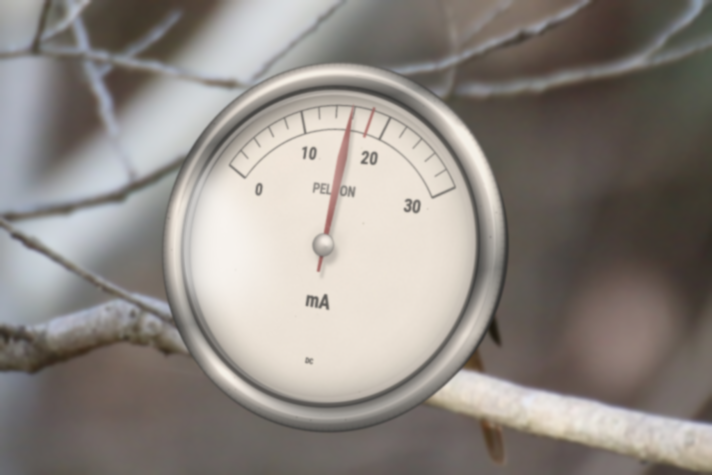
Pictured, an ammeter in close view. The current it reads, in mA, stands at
16 mA
